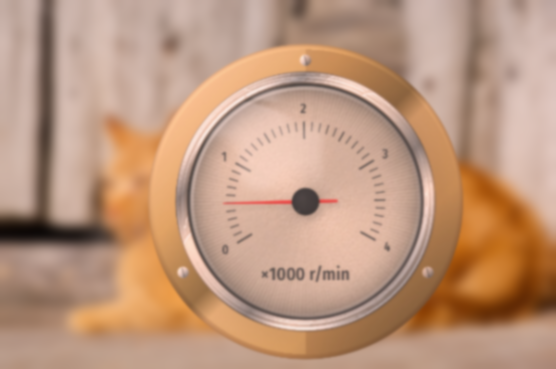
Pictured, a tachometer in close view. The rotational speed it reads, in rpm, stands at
500 rpm
